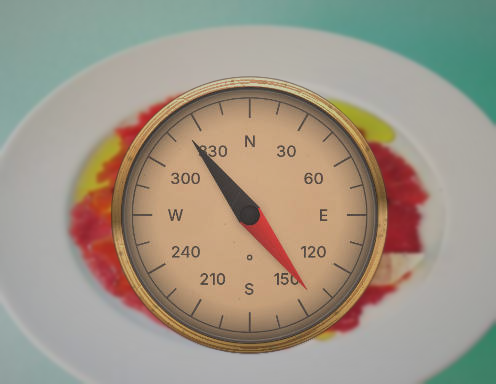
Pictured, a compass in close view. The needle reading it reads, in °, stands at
142.5 °
